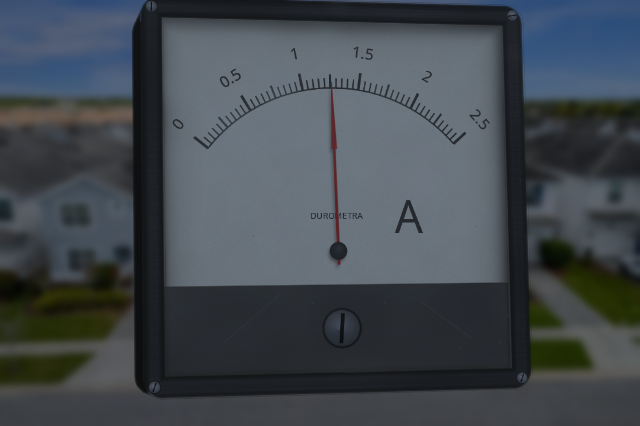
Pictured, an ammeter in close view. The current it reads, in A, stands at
1.25 A
